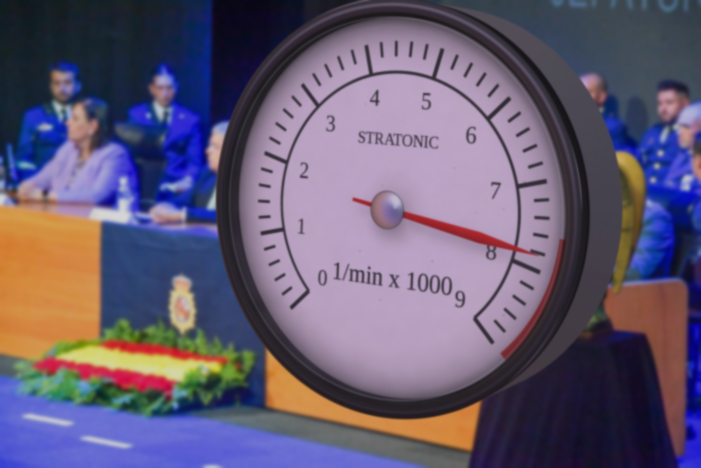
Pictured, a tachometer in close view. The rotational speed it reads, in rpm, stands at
7800 rpm
